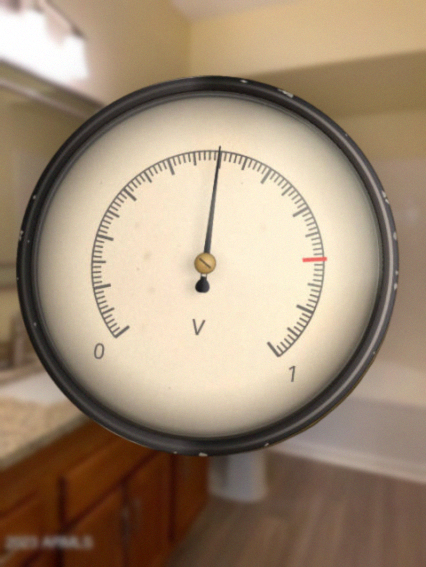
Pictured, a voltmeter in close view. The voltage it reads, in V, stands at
0.5 V
